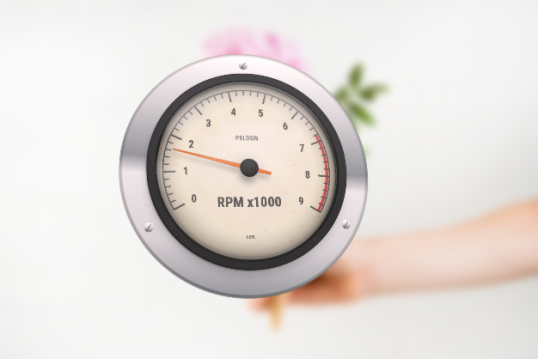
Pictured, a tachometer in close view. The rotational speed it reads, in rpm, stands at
1600 rpm
